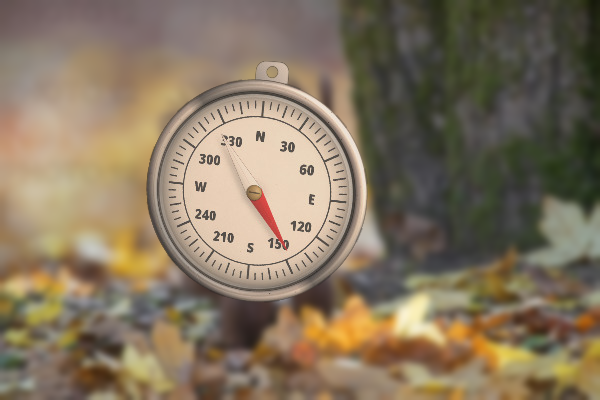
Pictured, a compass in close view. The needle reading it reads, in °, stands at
145 °
